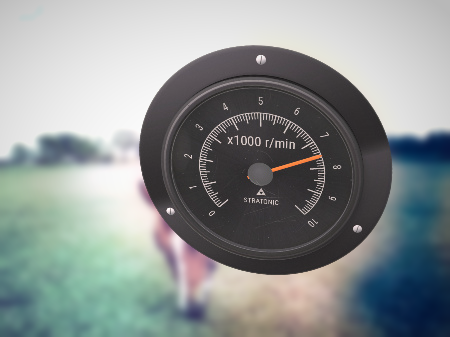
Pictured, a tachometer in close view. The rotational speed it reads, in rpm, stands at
7500 rpm
